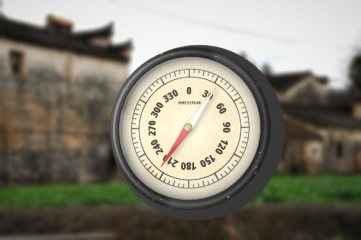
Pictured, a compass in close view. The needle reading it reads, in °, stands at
215 °
